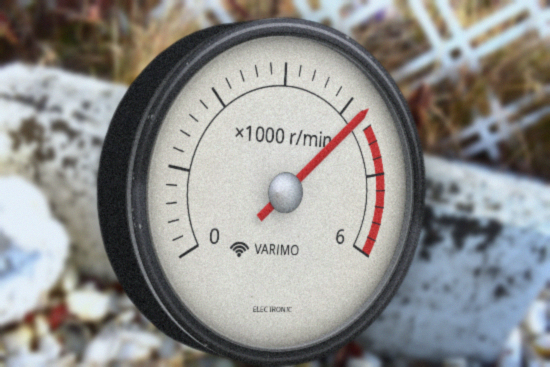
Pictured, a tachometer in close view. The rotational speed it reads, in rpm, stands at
4200 rpm
